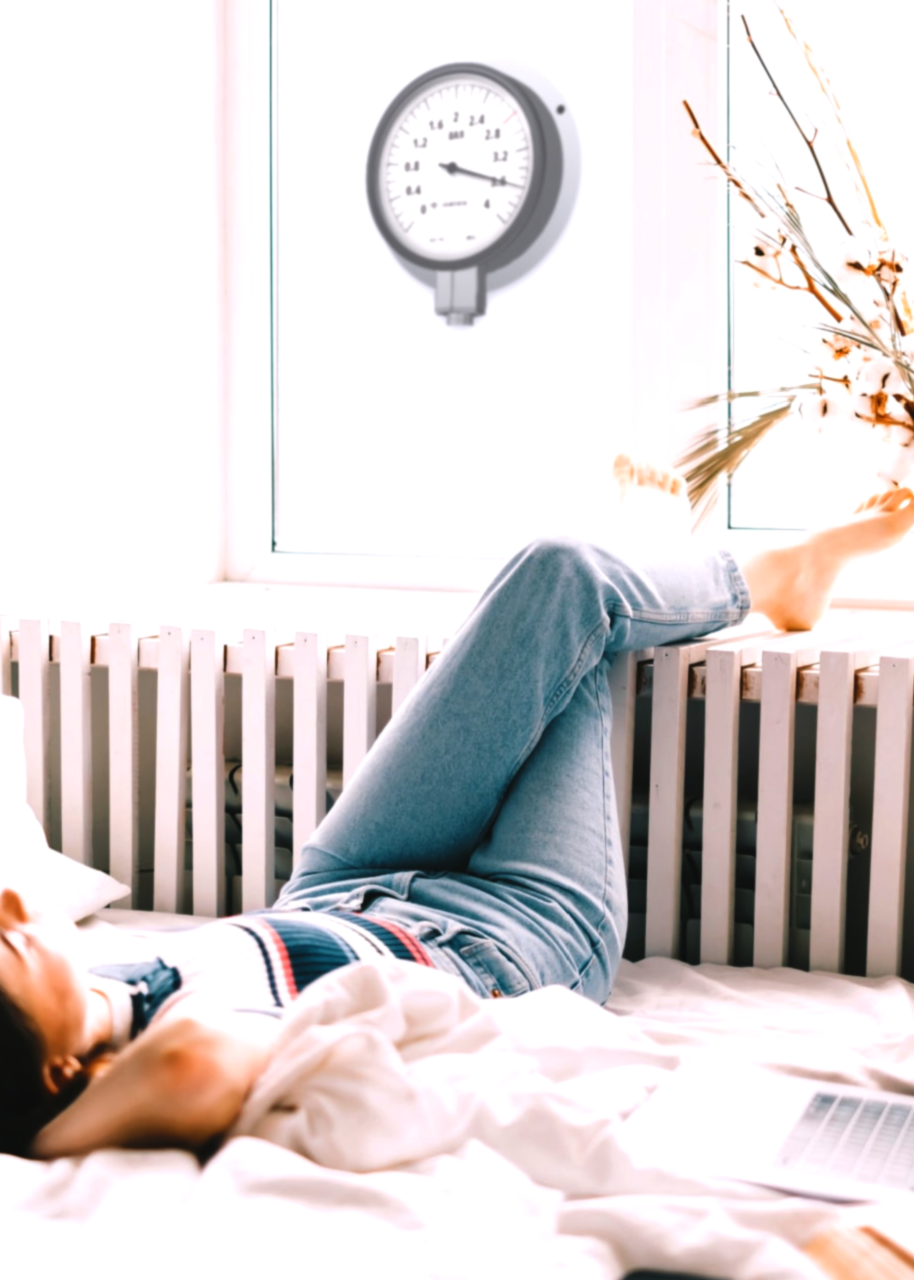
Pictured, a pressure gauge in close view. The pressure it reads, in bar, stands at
3.6 bar
